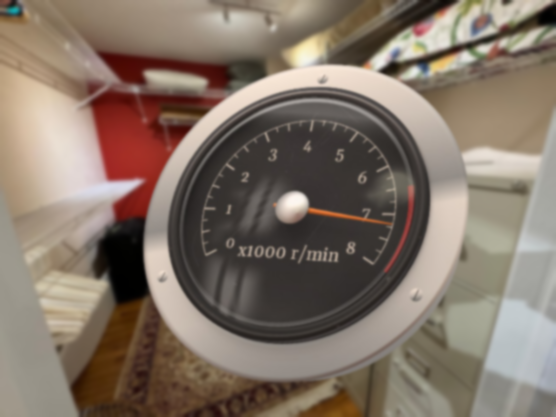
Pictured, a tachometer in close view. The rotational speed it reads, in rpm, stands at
7250 rpm
